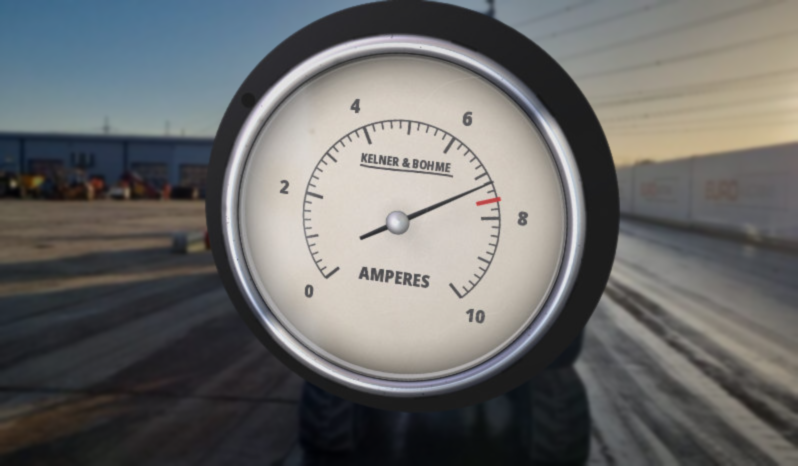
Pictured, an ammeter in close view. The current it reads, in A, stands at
7.2 A
